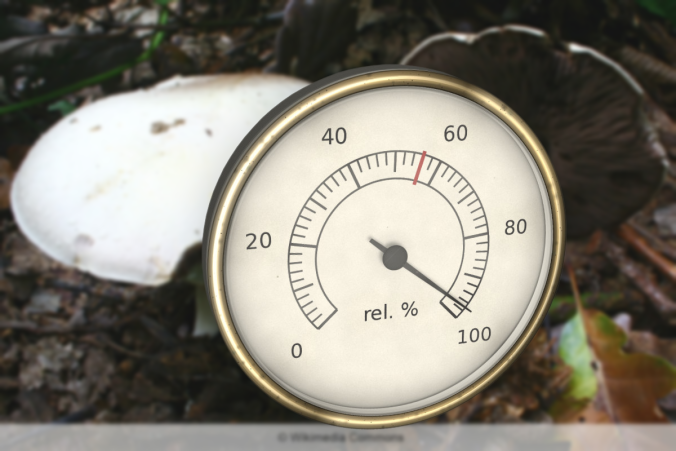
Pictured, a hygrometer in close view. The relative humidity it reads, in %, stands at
97 %
